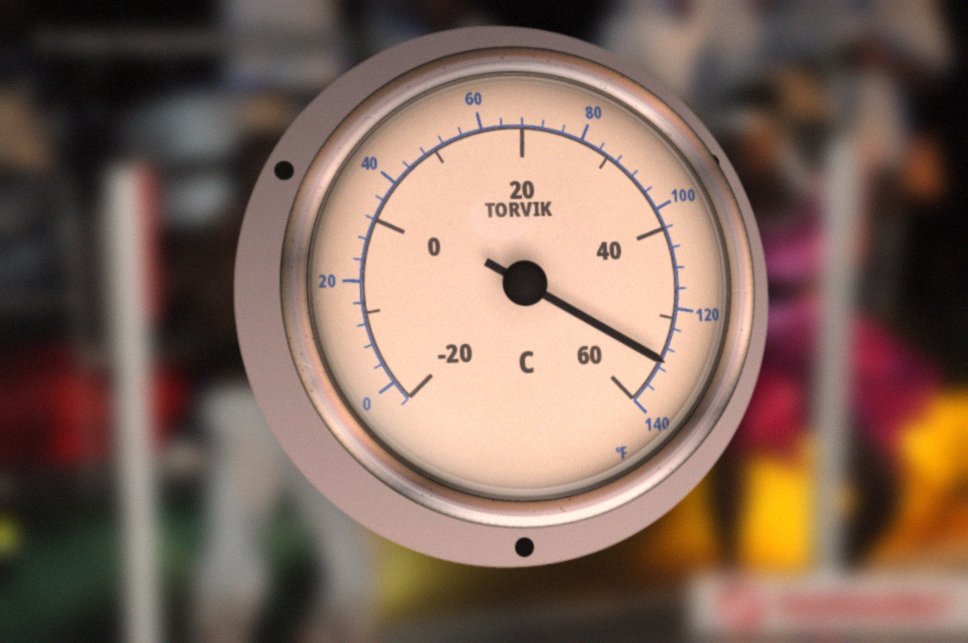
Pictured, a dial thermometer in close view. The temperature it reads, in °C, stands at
55 °C
